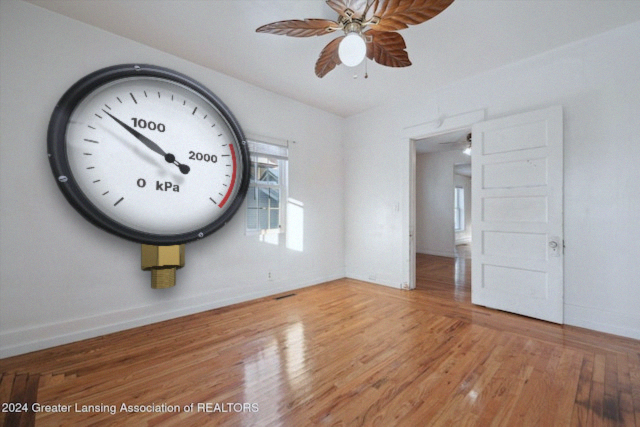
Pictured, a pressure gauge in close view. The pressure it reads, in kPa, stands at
750 kPa
